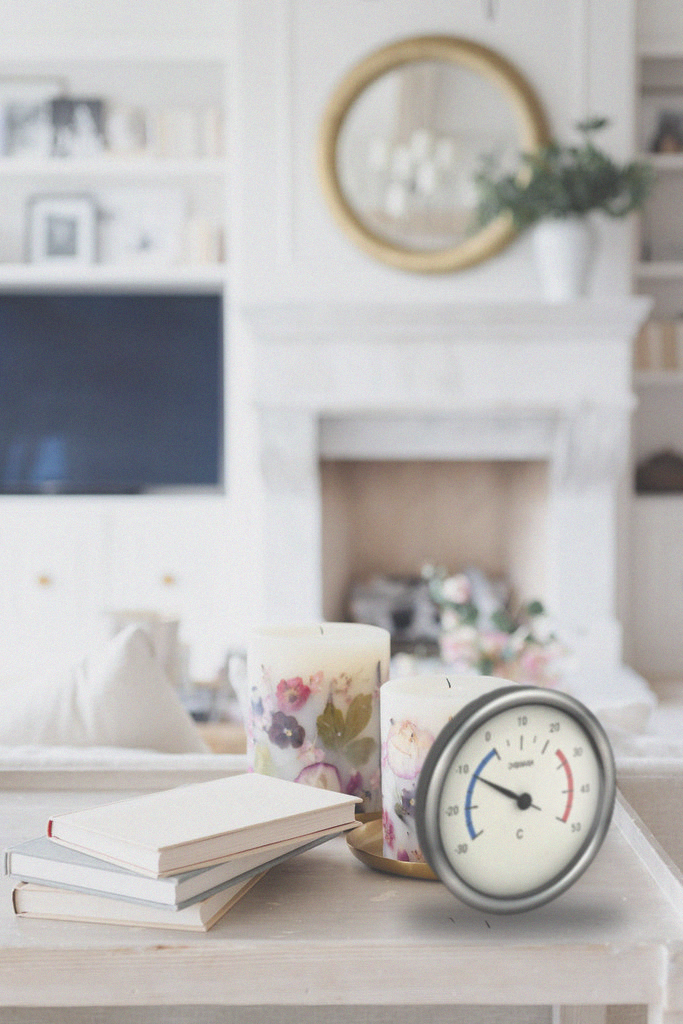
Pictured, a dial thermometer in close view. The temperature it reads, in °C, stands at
-10 °C
